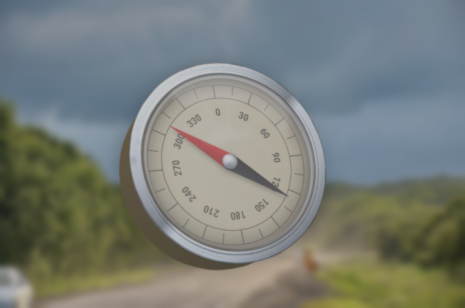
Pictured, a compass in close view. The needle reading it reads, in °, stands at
307.5 °
